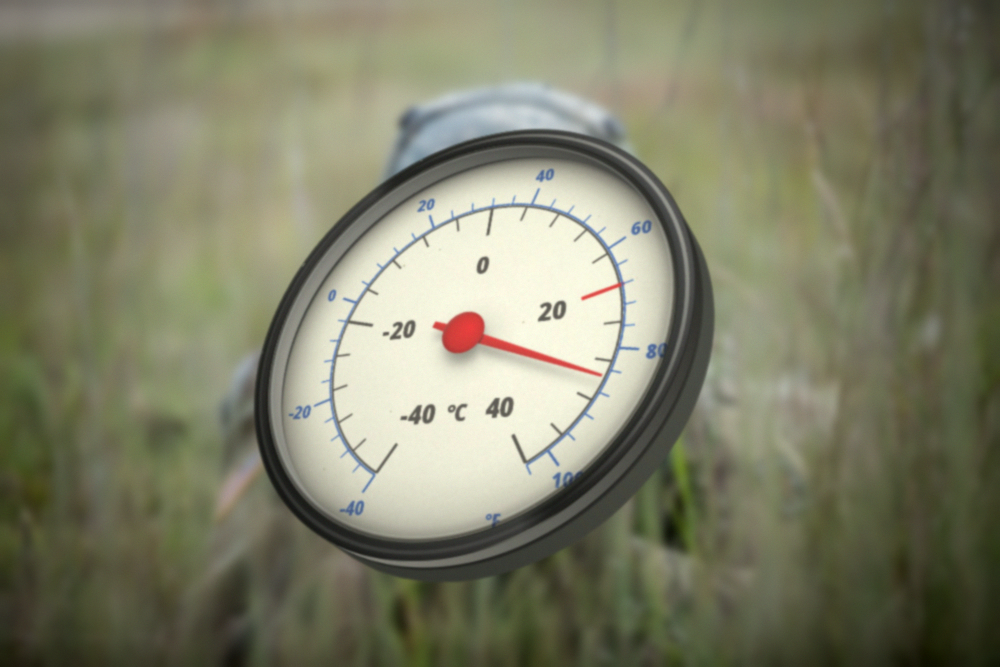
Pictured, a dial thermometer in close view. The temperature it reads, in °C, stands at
30 °C
